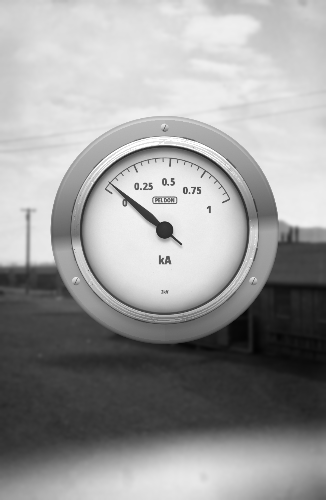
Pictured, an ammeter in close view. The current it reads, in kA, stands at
0.05 kA
